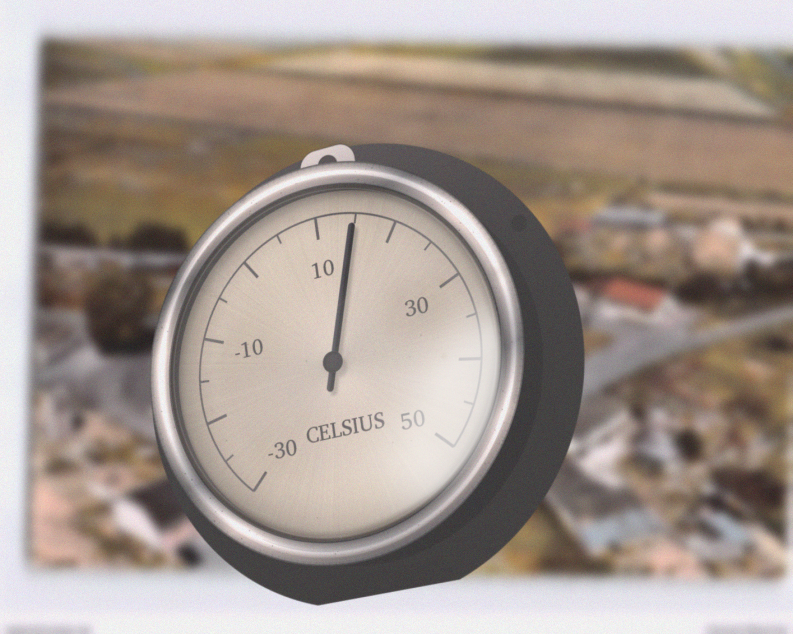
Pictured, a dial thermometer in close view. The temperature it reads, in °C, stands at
15 °C
